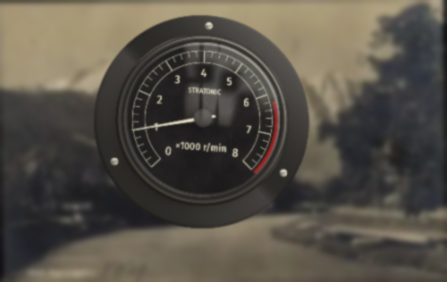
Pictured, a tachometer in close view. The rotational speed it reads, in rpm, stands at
1000 rpm
